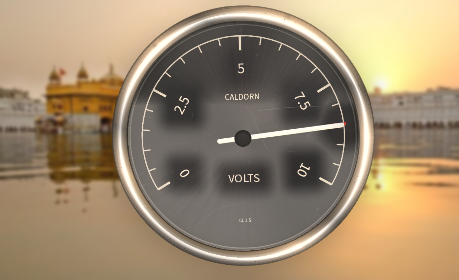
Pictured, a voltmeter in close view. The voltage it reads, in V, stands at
8.5 V
